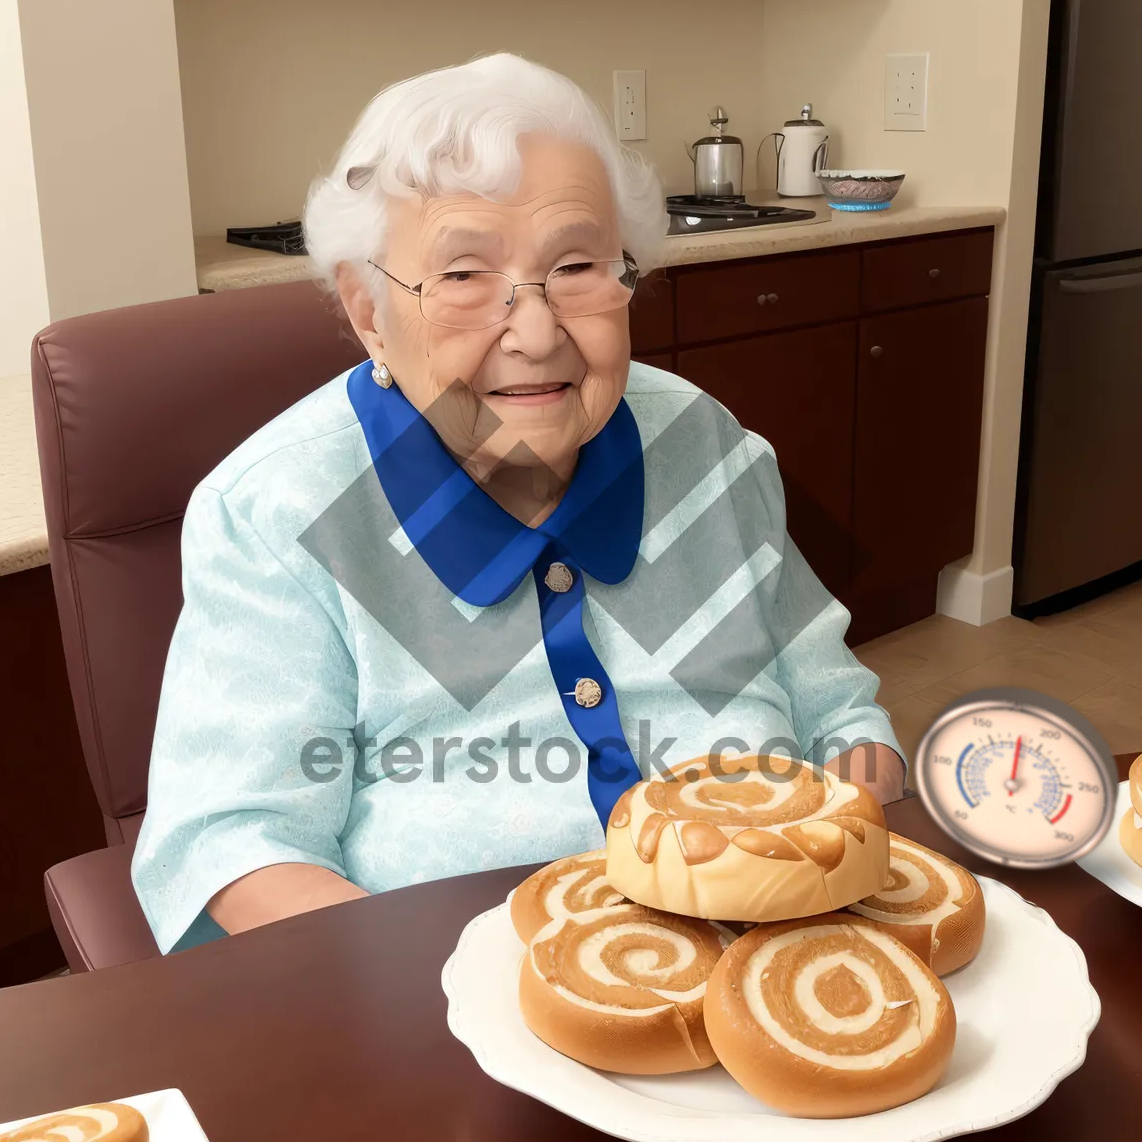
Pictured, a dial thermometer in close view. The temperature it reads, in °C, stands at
180 °C
